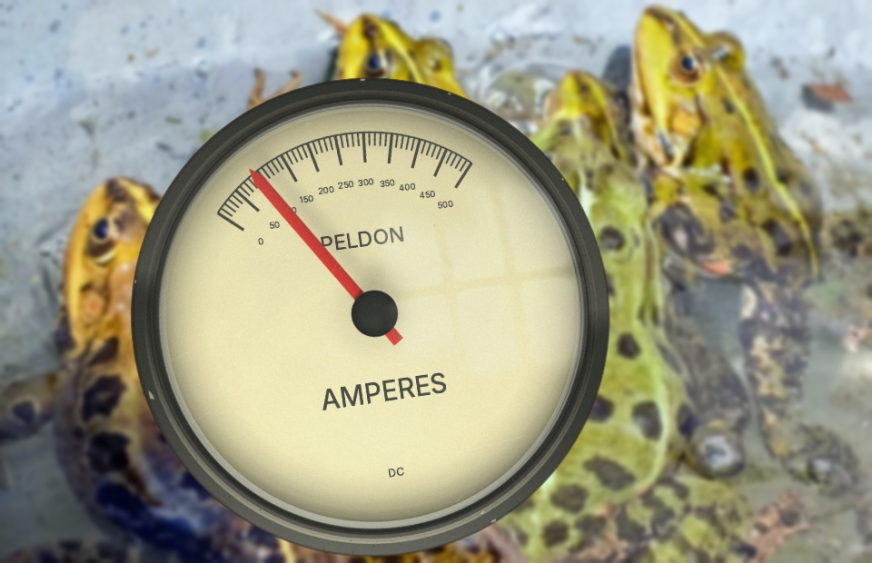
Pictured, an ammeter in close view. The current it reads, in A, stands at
90 A
